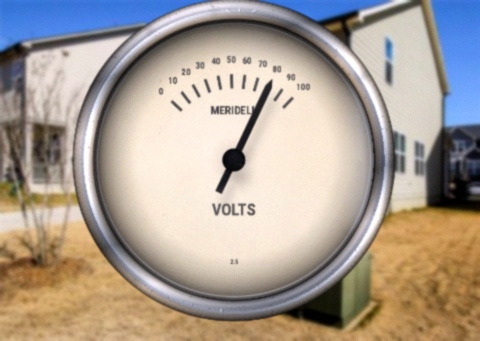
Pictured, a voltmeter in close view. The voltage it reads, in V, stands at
80 V
